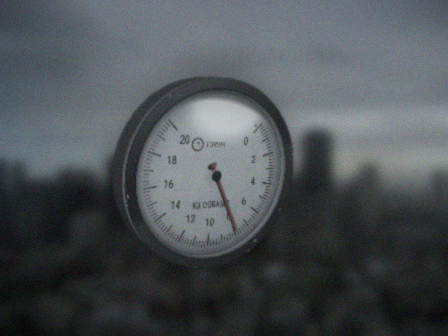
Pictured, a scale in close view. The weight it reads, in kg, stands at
8 kg
